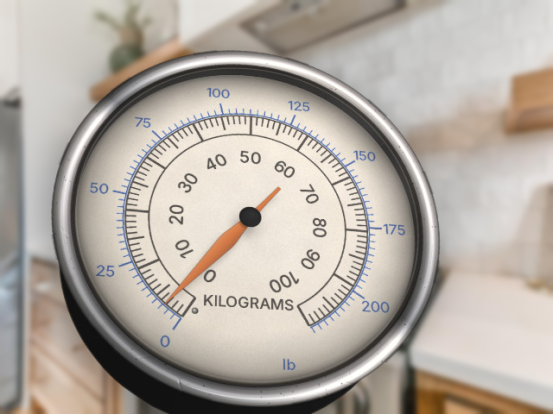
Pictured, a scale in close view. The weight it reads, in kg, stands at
3 kg
